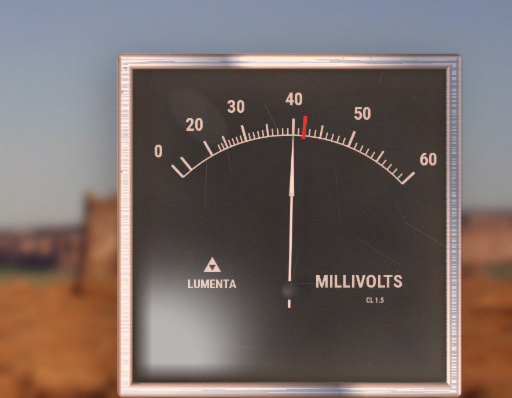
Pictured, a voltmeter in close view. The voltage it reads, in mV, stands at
40 mV
